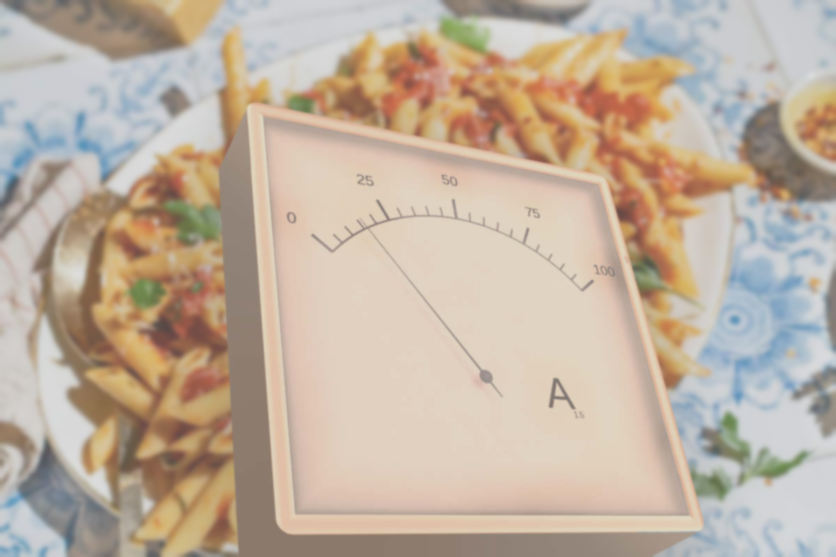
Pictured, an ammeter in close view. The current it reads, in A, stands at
15 A
